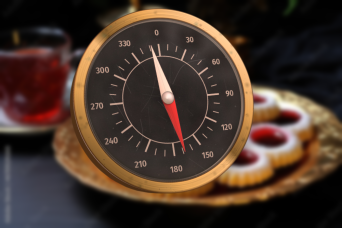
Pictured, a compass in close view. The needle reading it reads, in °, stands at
170 °
